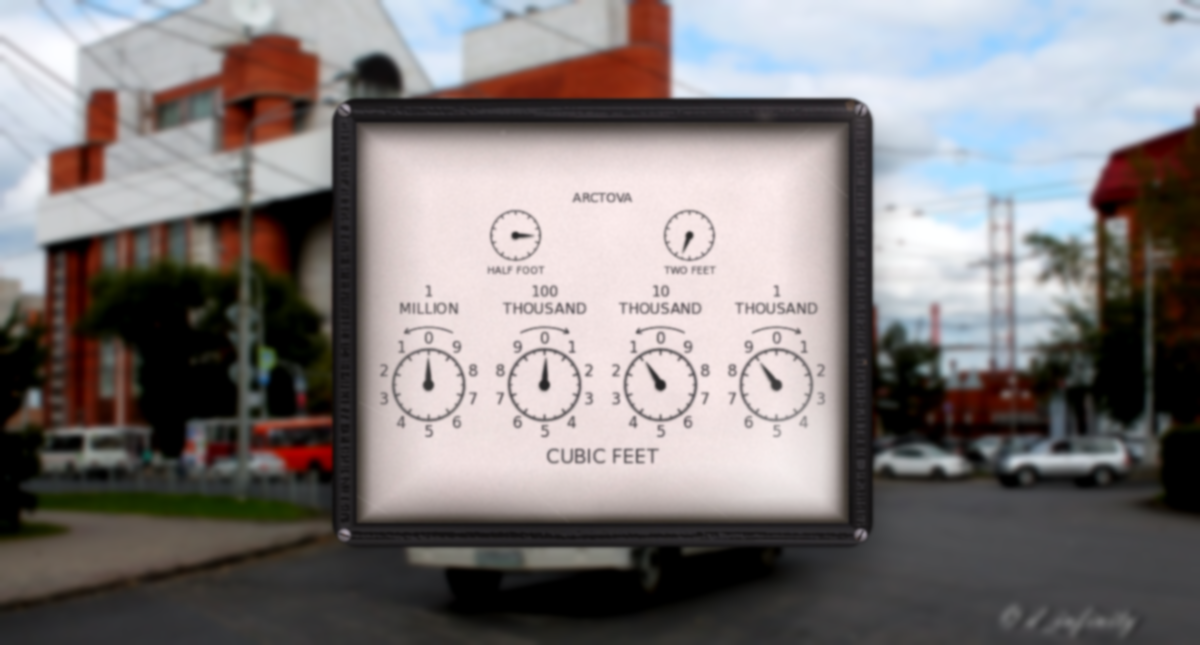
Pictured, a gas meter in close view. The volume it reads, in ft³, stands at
900 ft³
